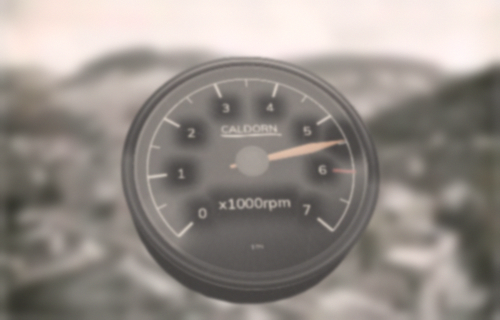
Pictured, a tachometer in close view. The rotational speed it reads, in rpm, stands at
5500 rpm
